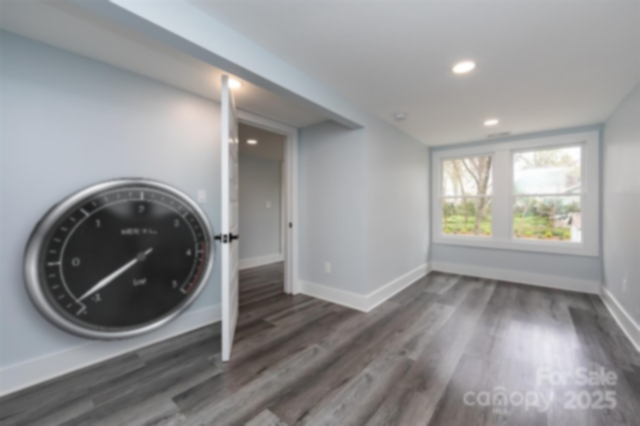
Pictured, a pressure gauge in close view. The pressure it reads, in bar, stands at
-0.8 bar
